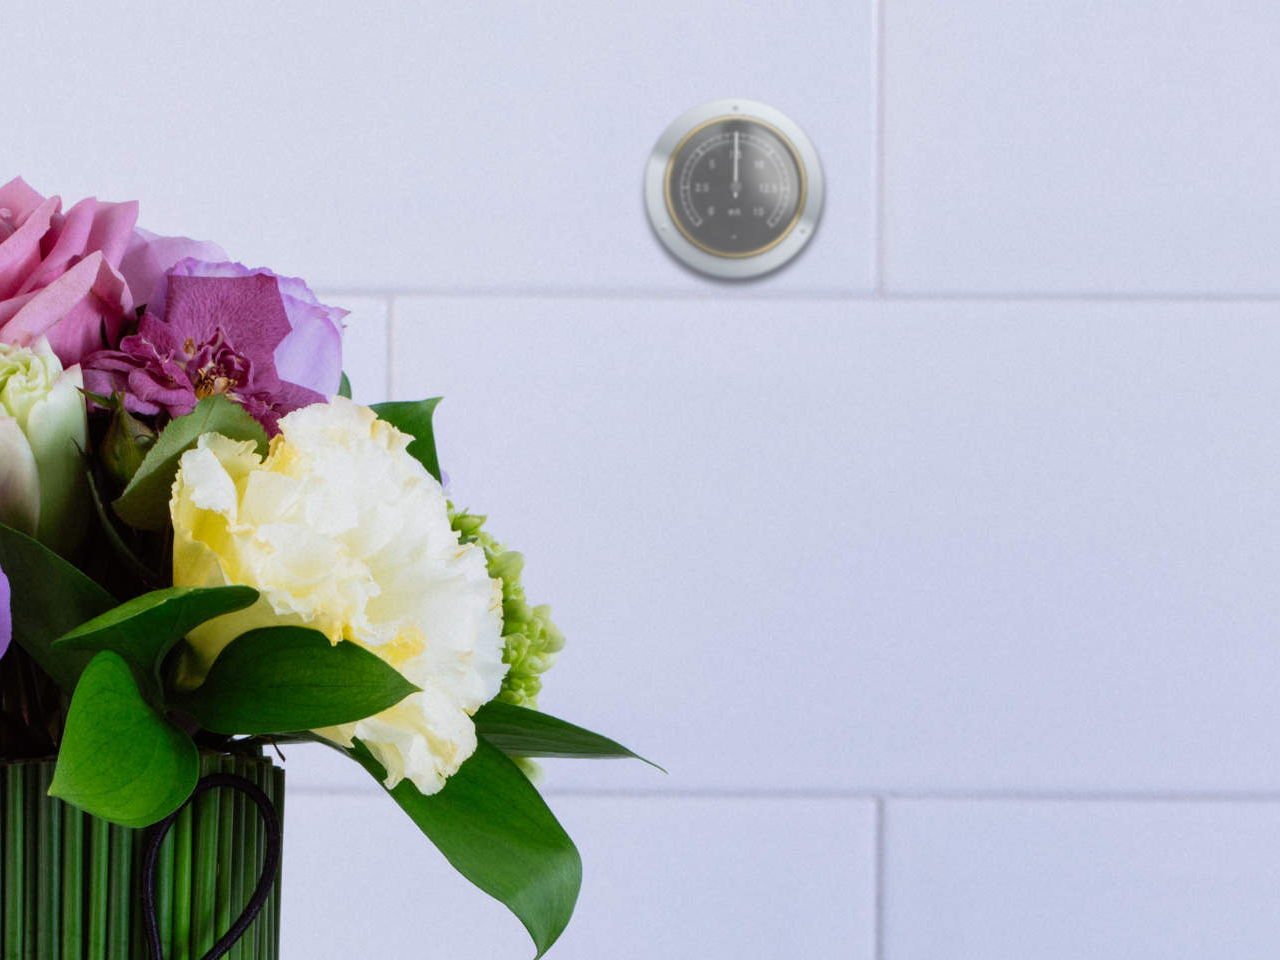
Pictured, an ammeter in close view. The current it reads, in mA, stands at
7.5 mA
